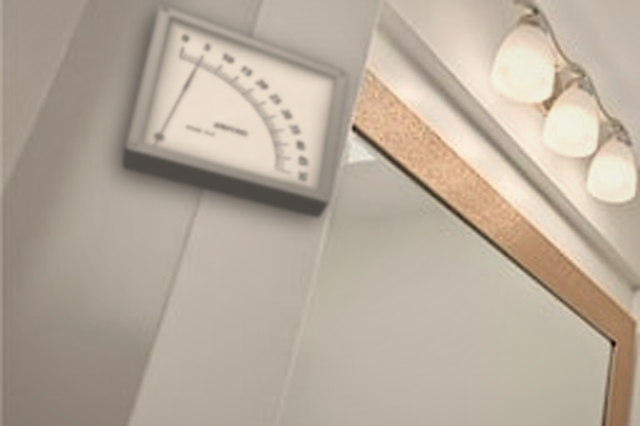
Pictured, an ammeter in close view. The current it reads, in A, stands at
5 A
